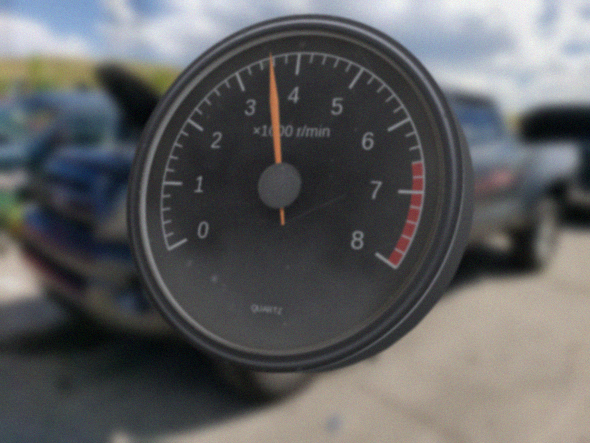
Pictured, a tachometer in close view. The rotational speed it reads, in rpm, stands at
3600 rpm
